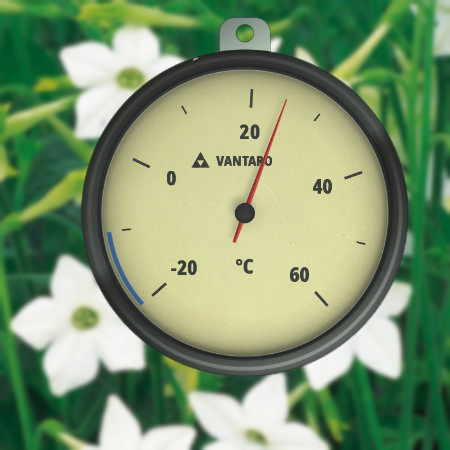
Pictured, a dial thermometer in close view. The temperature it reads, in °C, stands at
25 °C
